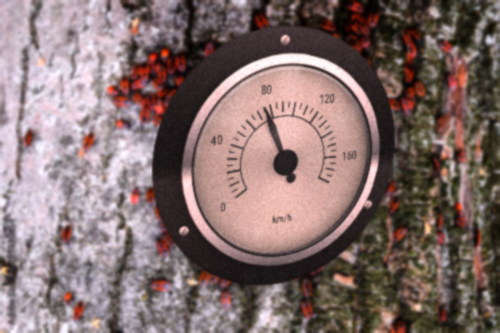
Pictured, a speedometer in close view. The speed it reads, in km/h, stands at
75 km/h
